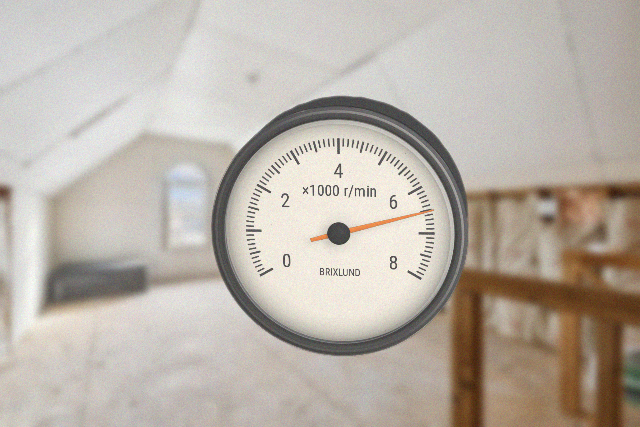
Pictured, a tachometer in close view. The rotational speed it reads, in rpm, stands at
6500 rpm
